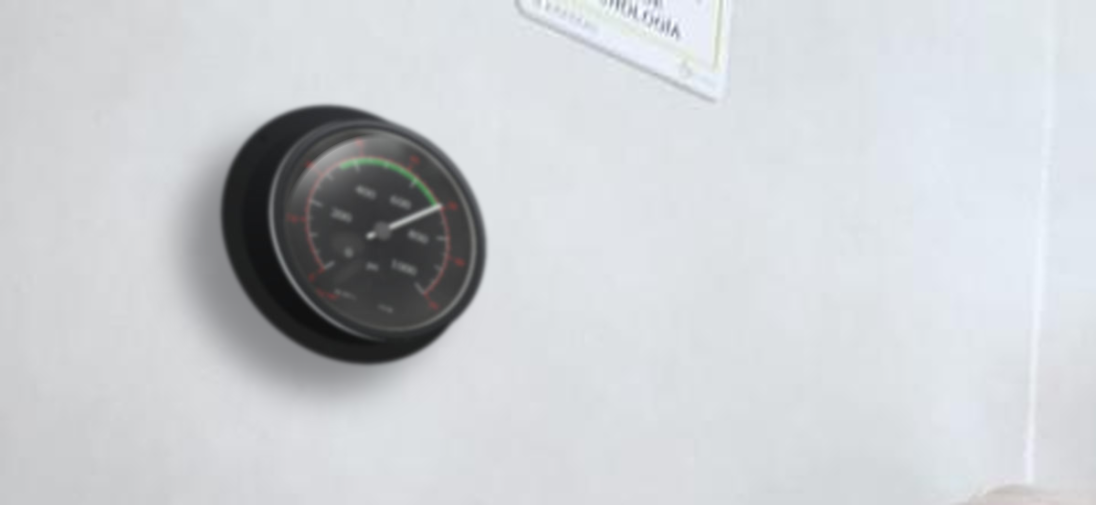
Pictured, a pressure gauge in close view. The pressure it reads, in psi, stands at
700 psi
